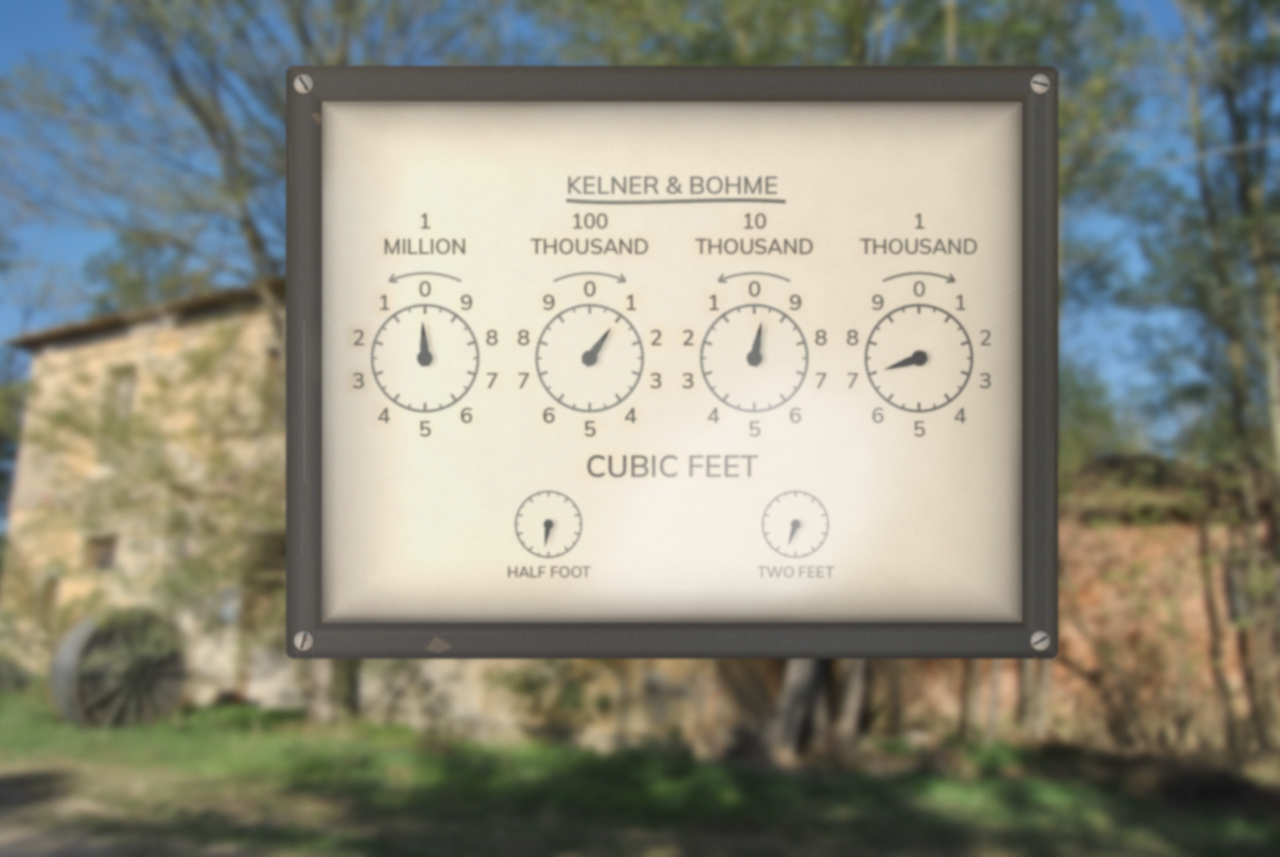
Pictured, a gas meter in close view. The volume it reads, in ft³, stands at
9700 ft³
